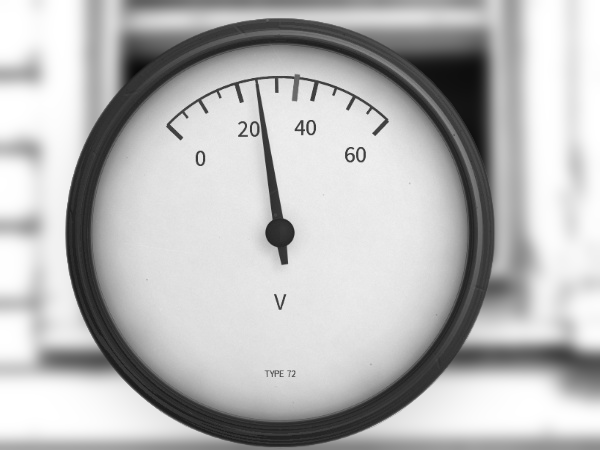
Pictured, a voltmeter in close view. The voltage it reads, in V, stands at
25 V
